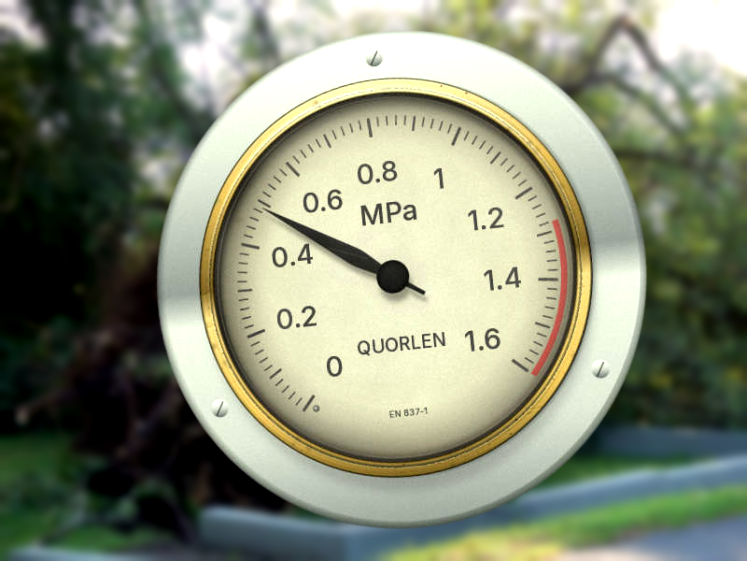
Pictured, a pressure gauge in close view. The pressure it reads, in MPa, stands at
0.49 MPa
